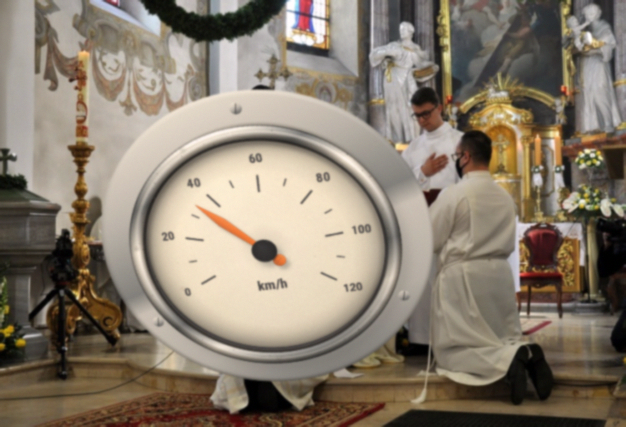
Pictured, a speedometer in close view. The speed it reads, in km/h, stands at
35 km/h
